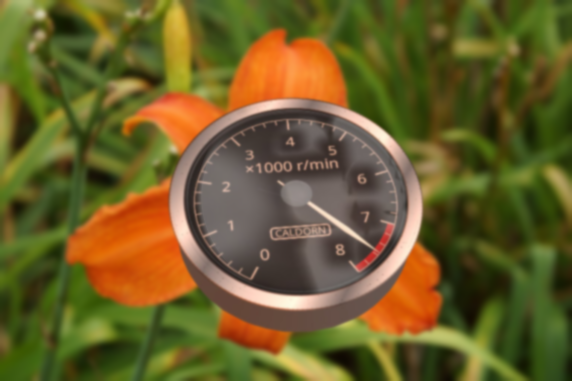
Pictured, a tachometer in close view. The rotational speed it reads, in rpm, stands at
7600 rpm
